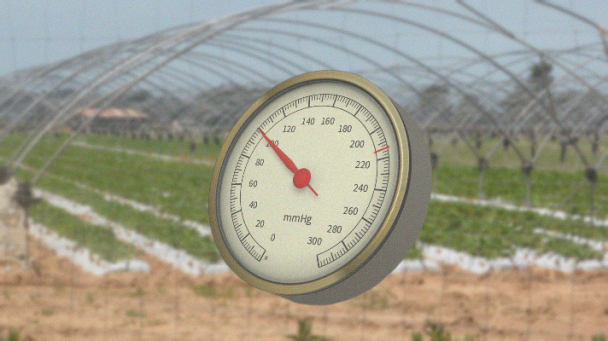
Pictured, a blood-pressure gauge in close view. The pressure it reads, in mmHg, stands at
100 mmHg
